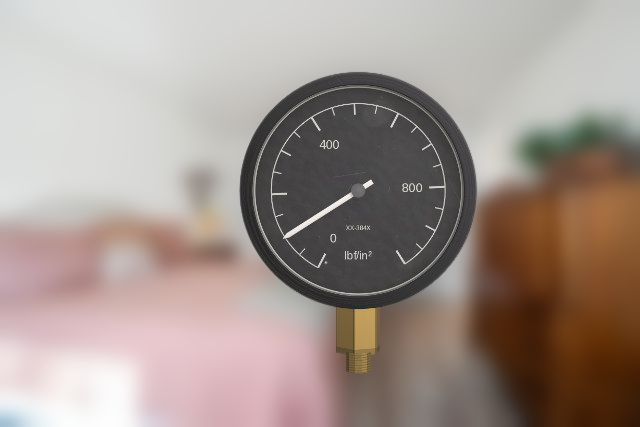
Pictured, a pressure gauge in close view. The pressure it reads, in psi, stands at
100 psi
